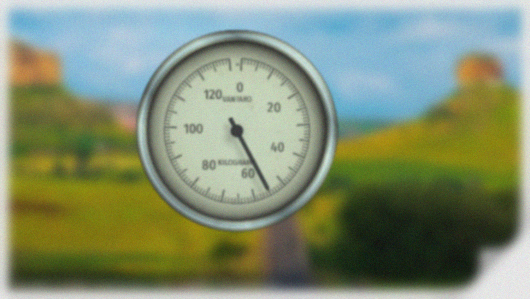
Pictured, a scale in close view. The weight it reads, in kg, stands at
55 kg
